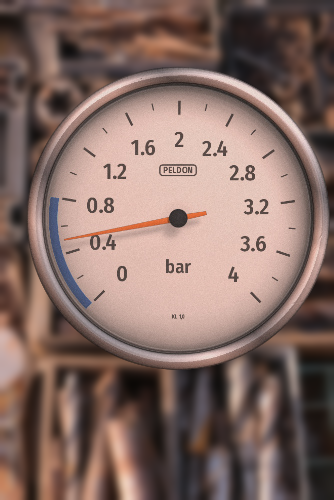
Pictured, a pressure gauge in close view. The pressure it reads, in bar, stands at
0.5 bar
